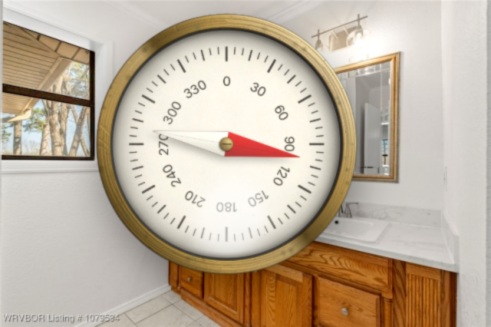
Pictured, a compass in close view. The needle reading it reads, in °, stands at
100 °
